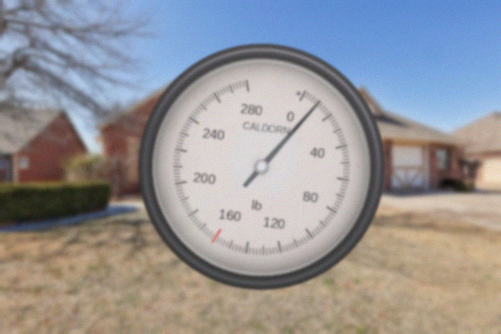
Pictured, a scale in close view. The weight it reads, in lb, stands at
10 lb
